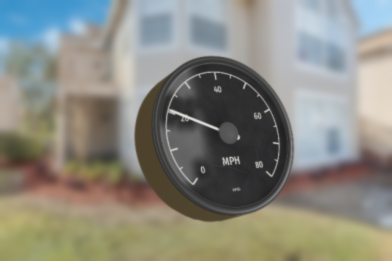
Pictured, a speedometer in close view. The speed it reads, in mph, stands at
20 mph
